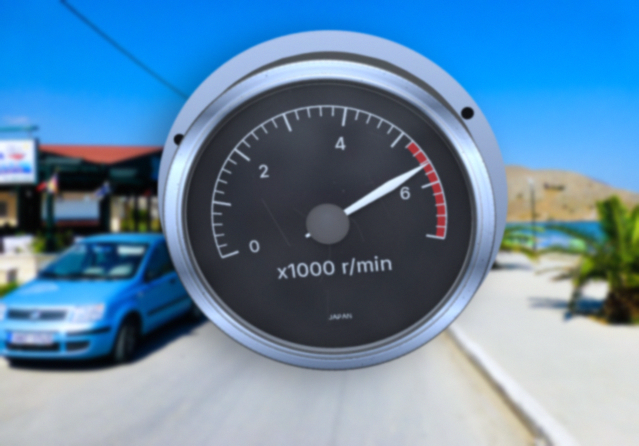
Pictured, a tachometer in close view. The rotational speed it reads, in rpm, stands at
5600 rpm
